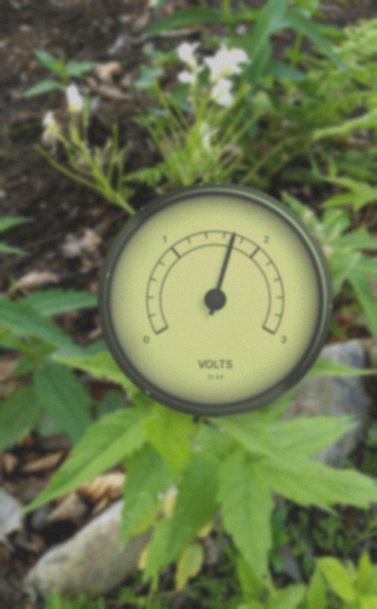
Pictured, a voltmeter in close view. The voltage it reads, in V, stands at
1.7 V
